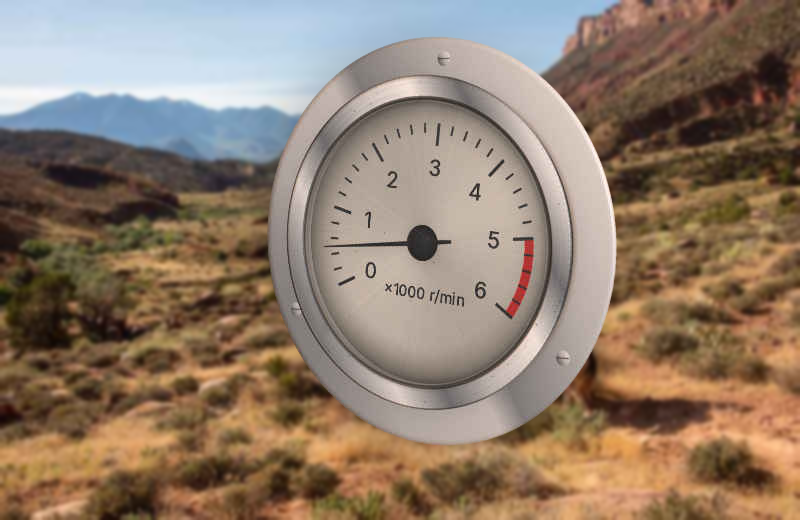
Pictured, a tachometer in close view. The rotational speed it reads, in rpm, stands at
500 rpm
